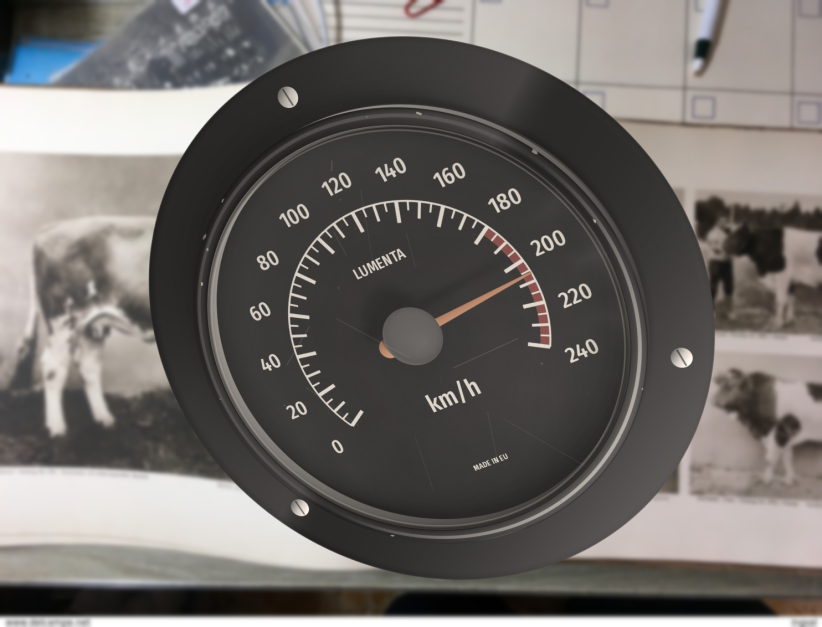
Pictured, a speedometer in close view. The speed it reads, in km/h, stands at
205 km/h
